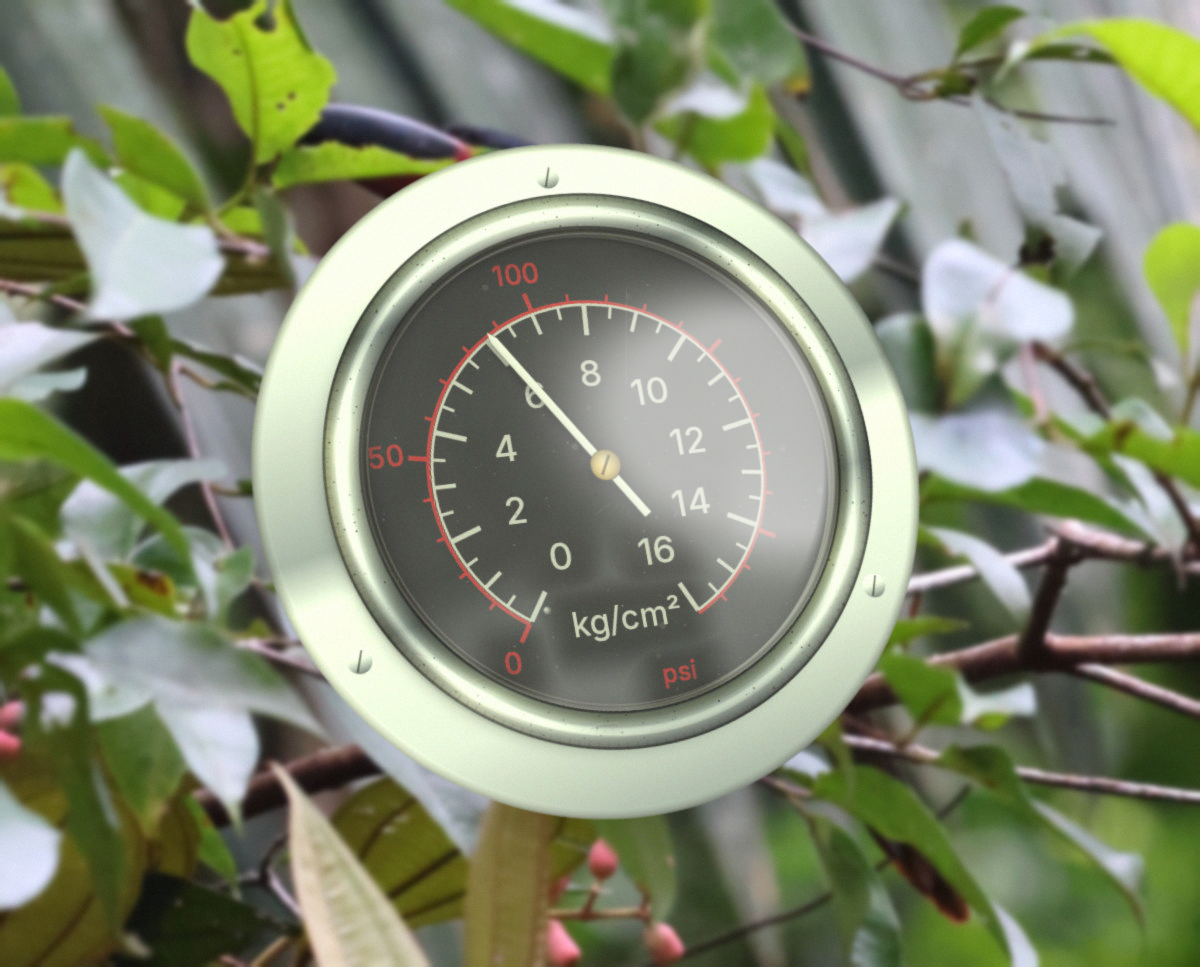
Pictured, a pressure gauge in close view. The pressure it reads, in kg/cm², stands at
6 kg/cm²
